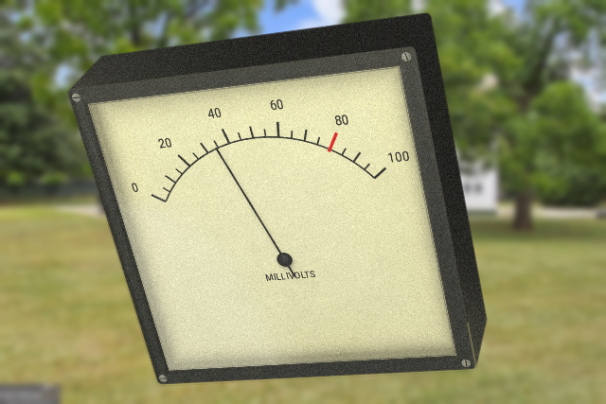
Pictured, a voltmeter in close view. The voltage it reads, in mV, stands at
35 mV
